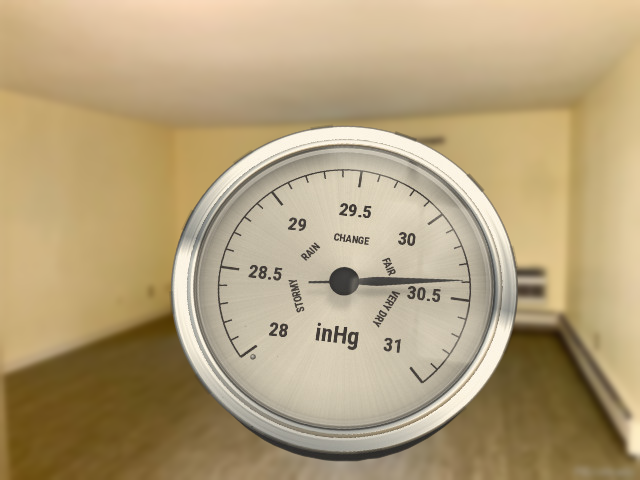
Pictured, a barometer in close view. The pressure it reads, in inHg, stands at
30.4 inHg
